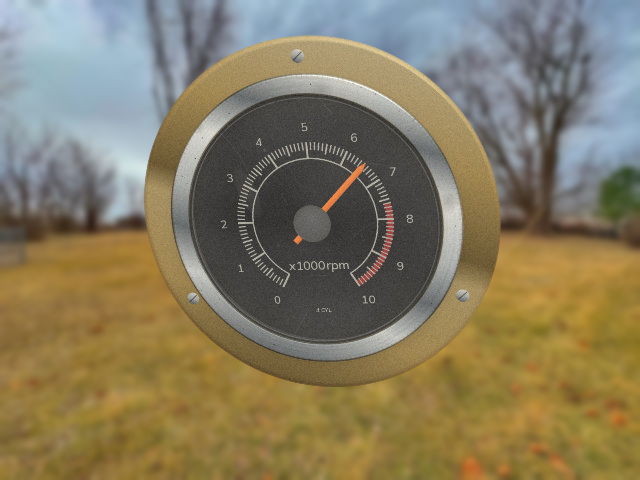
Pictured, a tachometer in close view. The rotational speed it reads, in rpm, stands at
6500 rpm
